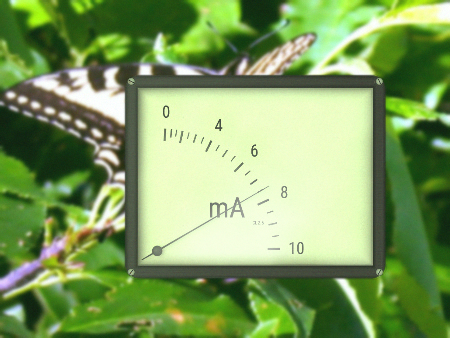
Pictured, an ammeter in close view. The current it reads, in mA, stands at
7.5 mA
